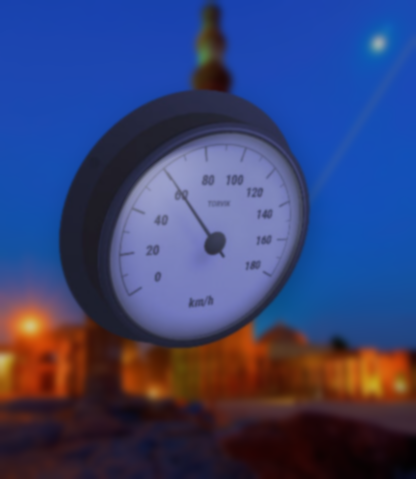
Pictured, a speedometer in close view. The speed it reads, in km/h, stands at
60 km/h
